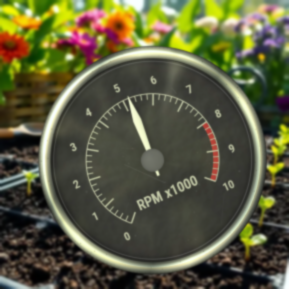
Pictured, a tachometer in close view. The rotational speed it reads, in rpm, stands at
5200 rpm
